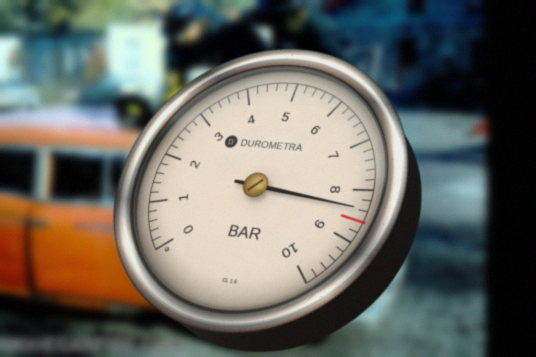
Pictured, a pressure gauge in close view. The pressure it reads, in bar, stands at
8.4 bar
